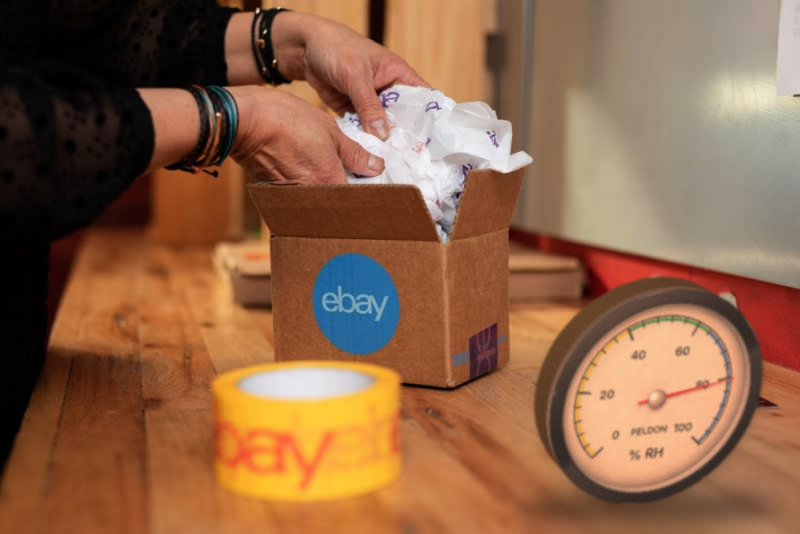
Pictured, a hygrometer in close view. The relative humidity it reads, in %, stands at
80 %
